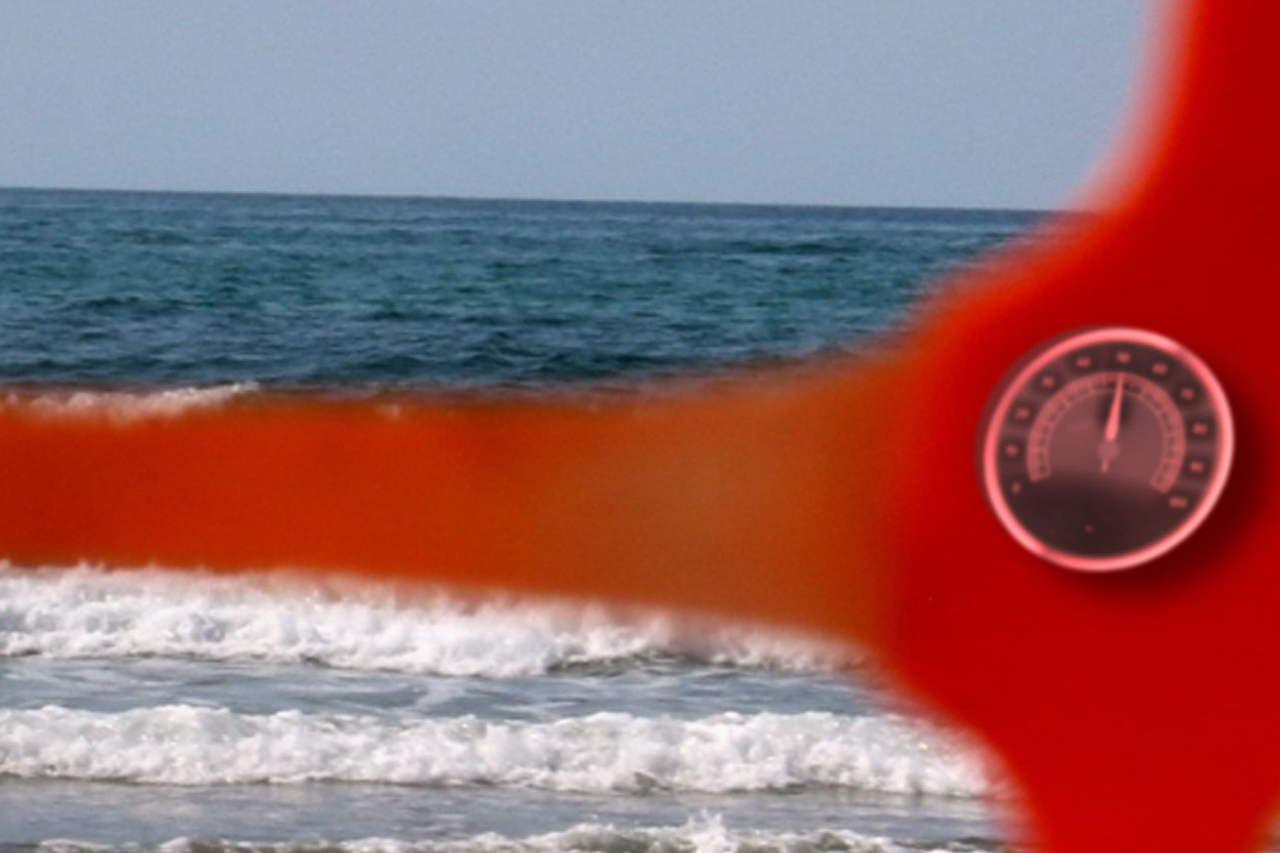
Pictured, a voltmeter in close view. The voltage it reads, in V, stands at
50 V
